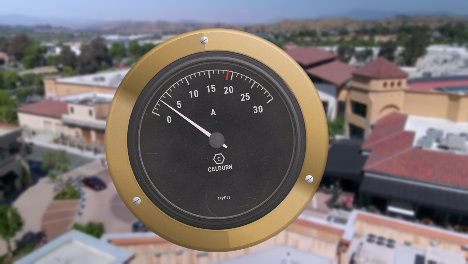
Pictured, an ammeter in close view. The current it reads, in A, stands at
3 A
